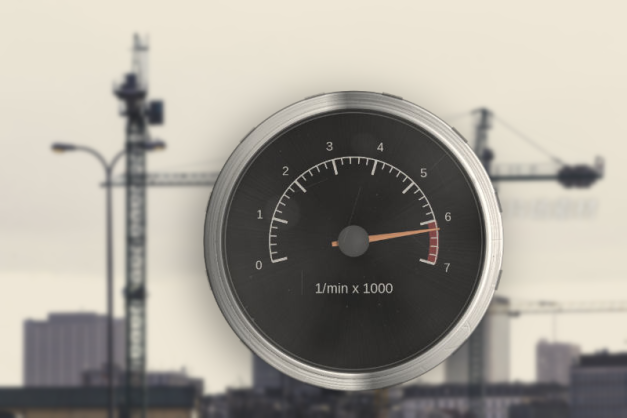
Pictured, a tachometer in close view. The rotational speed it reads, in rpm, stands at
6200 rpm
